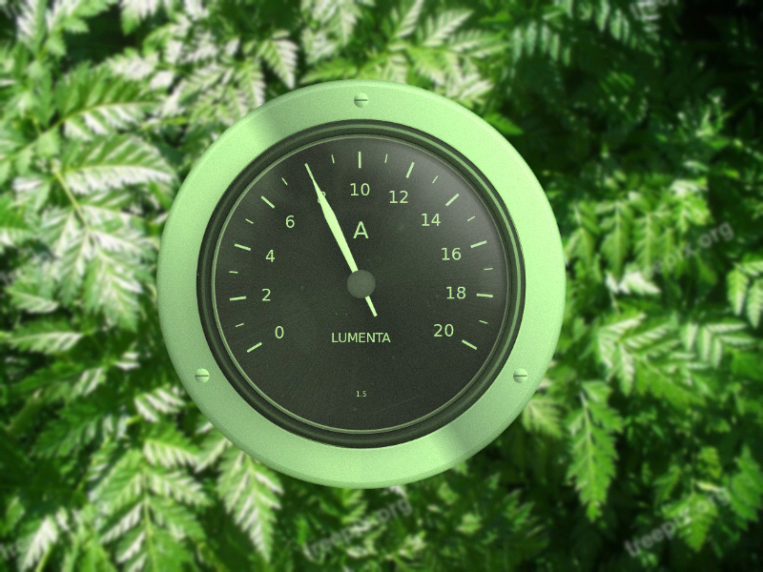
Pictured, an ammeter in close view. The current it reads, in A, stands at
8 A
